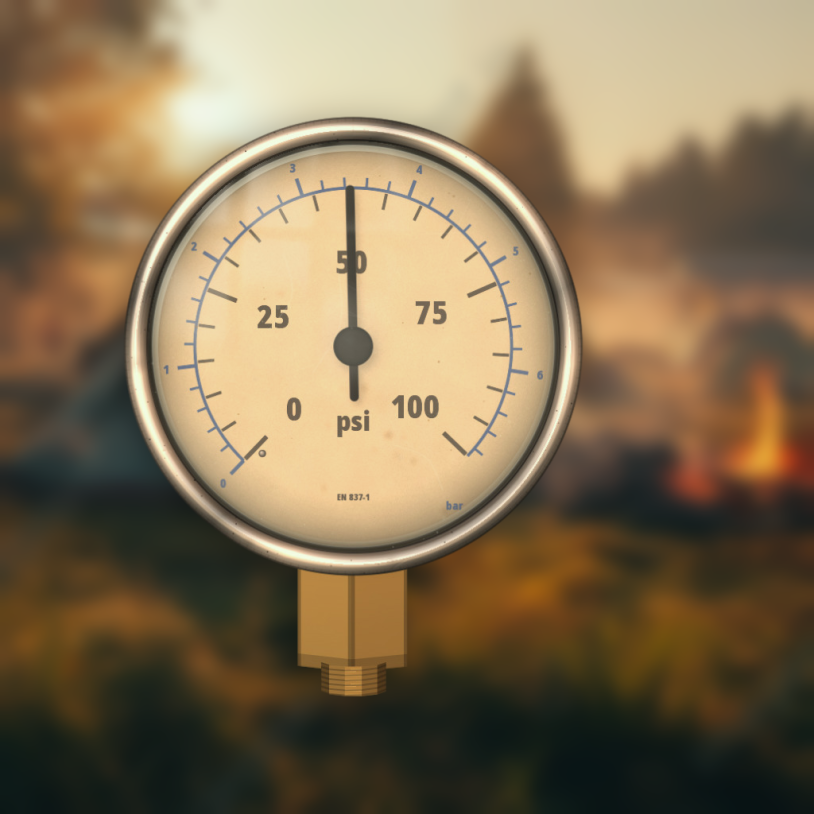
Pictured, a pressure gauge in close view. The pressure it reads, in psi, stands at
50 psi
